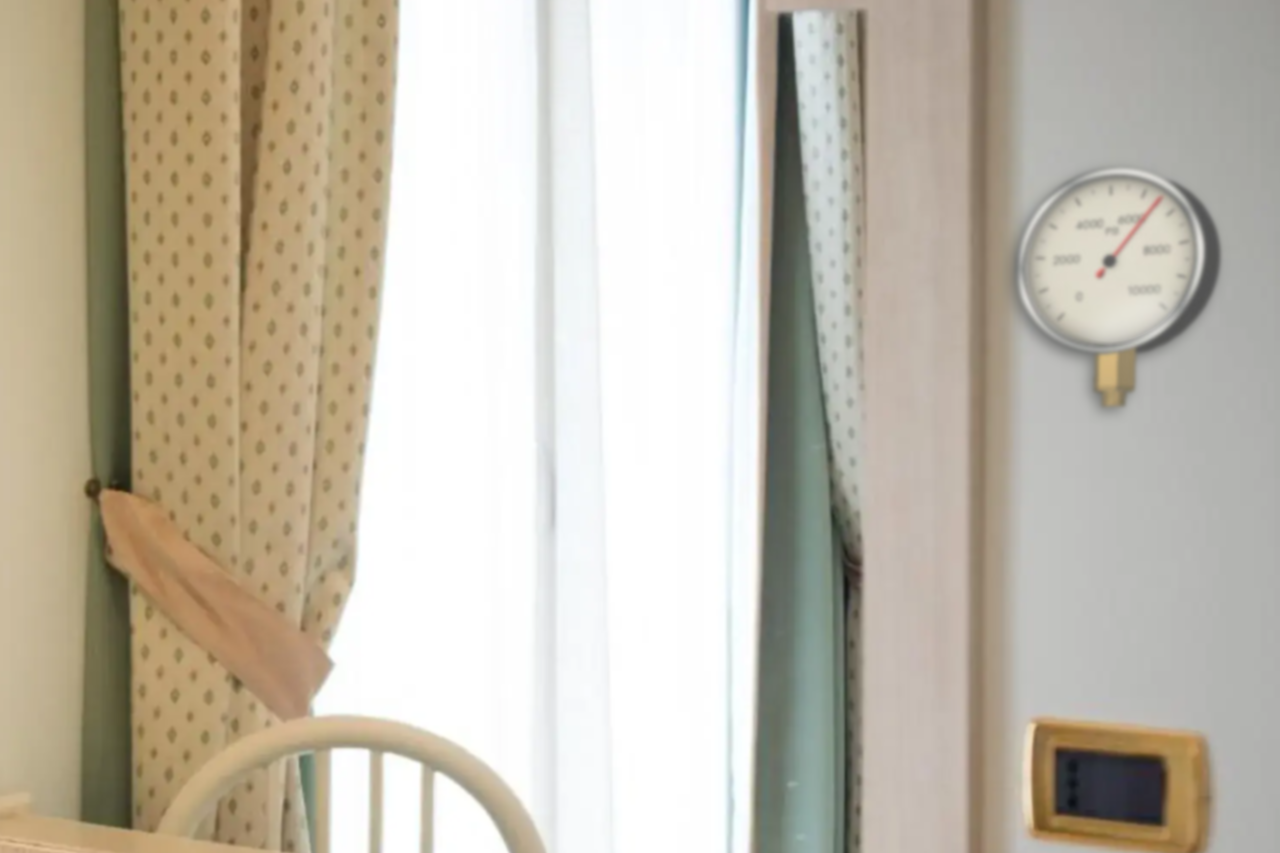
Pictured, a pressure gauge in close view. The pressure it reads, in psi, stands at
6500 psi
